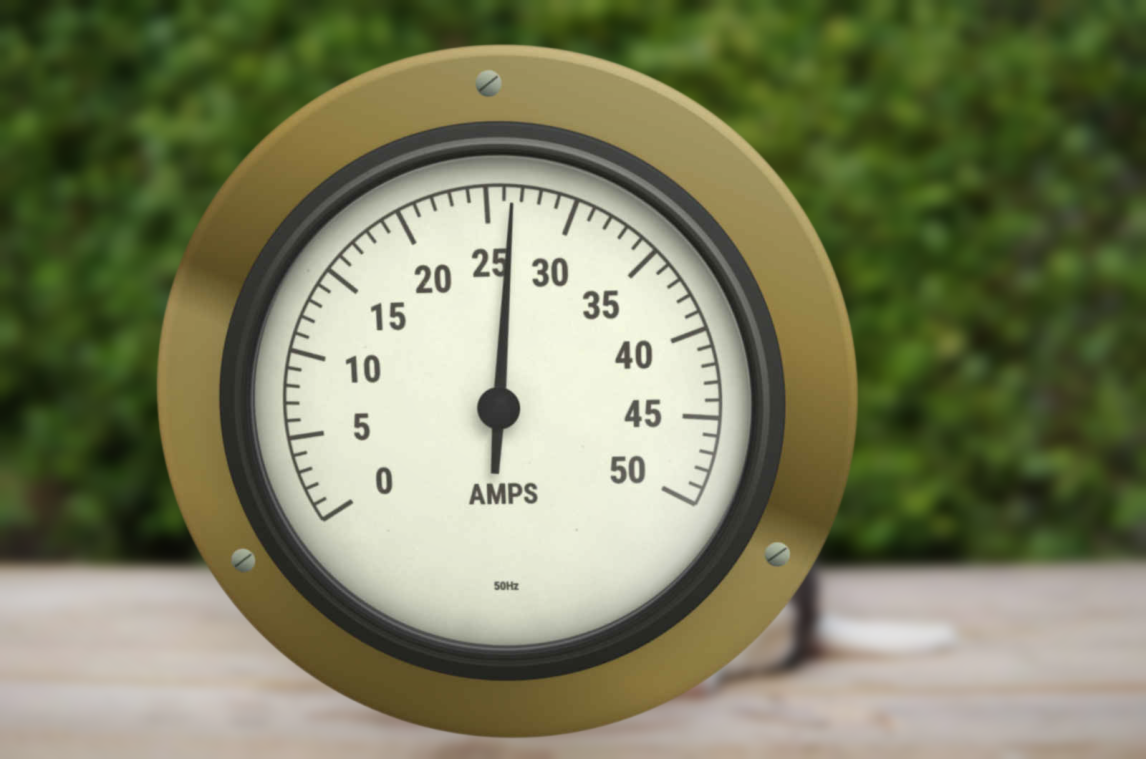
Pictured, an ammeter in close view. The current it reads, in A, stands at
26.5 A
